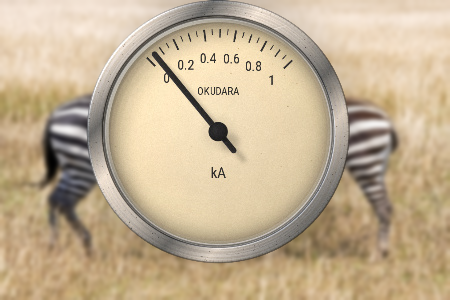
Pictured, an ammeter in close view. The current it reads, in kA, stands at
0.05 kA
